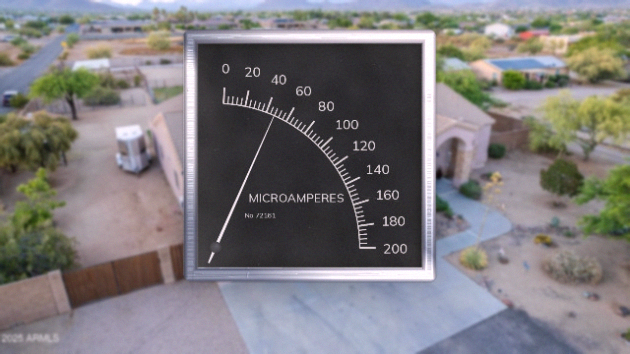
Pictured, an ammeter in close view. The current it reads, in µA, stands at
48 µA
